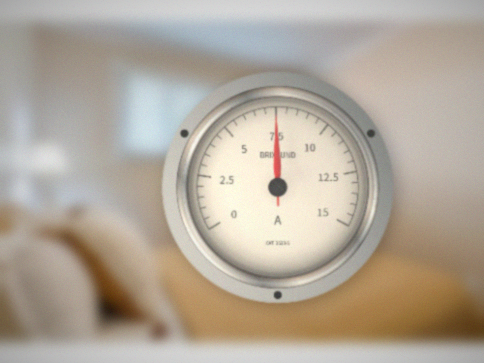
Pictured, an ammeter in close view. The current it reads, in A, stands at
7.5 A
